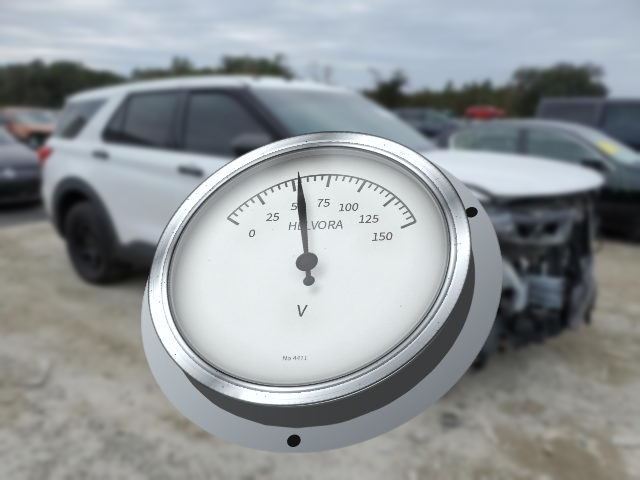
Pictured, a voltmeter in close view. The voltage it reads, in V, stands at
55 V
